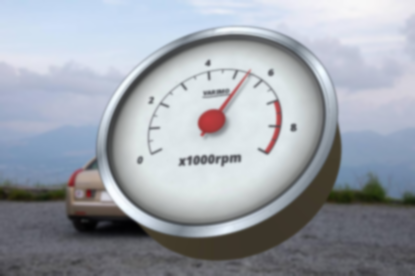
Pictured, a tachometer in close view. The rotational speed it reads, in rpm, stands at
5500 rpm
